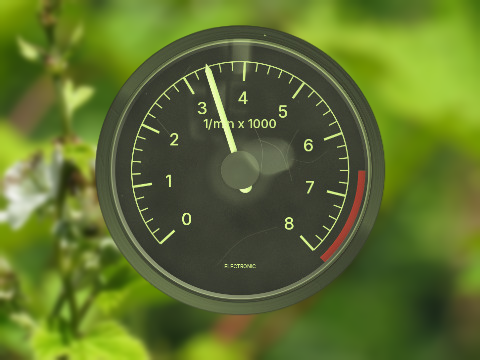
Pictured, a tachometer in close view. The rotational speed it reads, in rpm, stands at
3400 rpm
